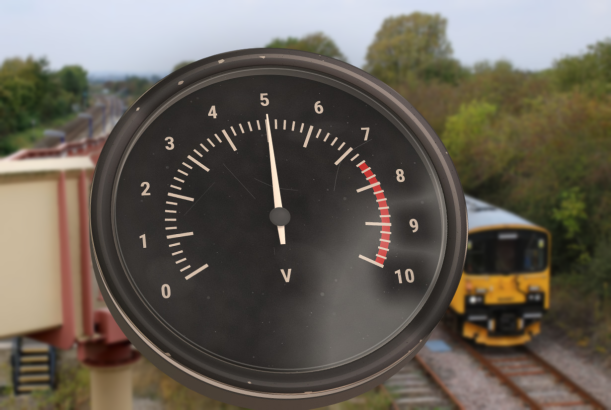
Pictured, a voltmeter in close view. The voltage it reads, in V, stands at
5 V
